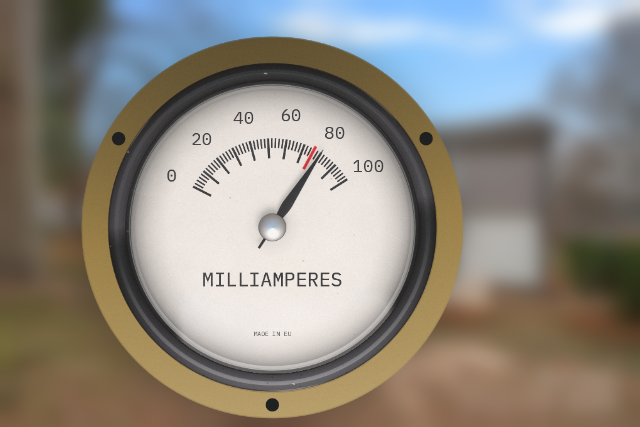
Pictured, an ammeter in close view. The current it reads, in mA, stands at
80 mA
